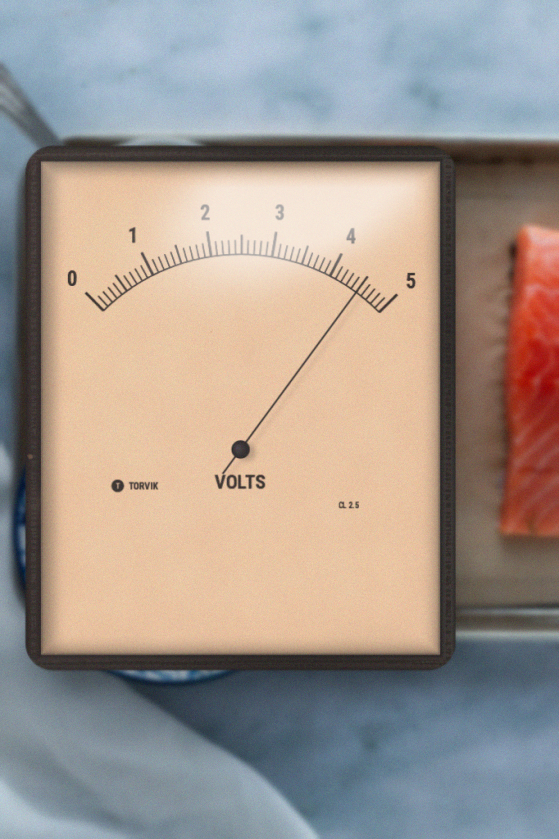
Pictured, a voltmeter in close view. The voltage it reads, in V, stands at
4.5 V
